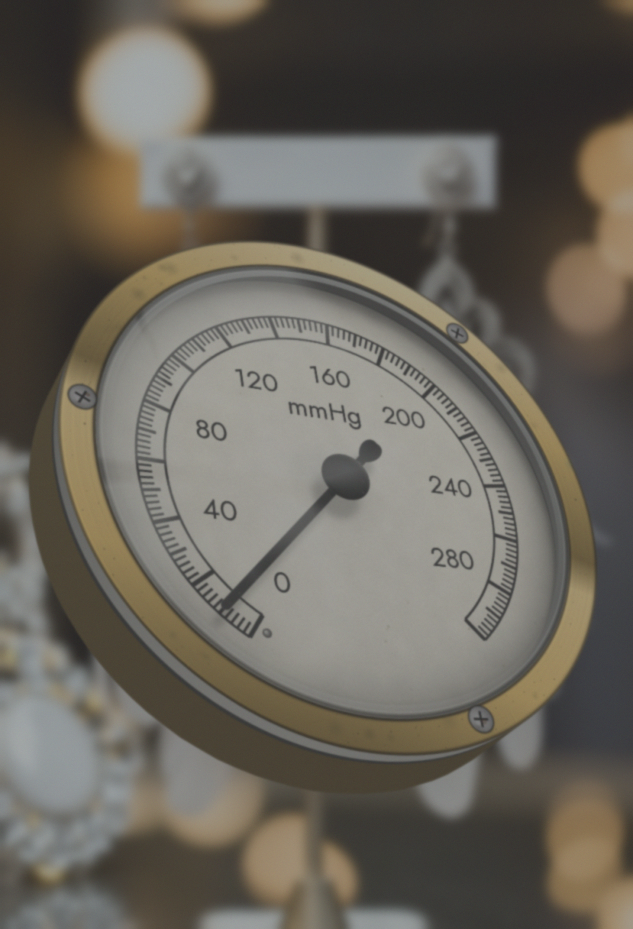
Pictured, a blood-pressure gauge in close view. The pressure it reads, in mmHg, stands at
10 mmHg
